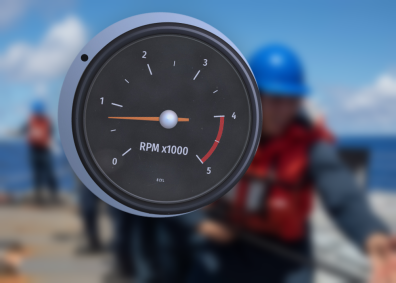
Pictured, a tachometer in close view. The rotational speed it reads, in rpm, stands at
750 rpm
